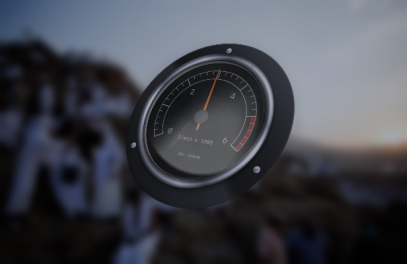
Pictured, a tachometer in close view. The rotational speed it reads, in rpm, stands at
3000 rpm
